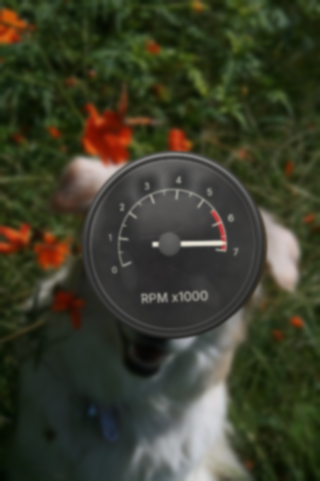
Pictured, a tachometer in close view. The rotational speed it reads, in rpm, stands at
6750 rpm
